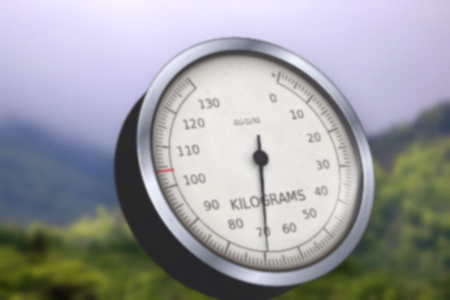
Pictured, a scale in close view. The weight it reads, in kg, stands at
70 kg
